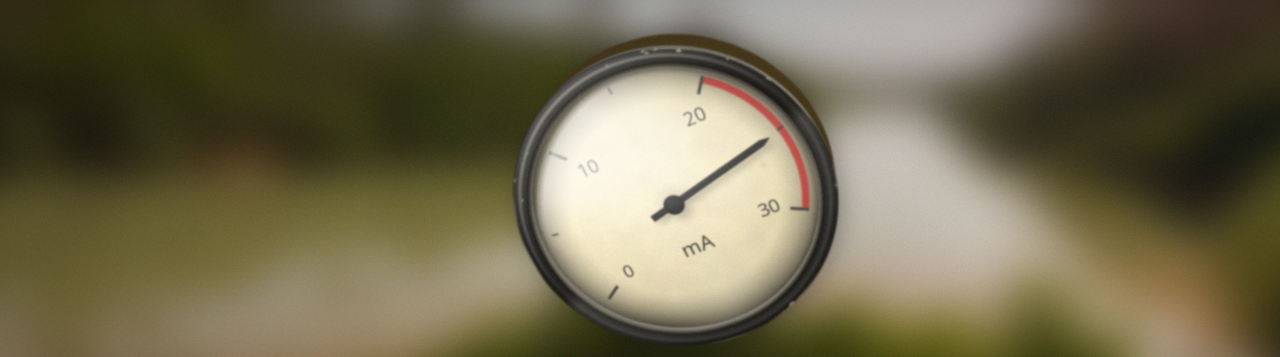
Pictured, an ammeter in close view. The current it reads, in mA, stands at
25 mA
